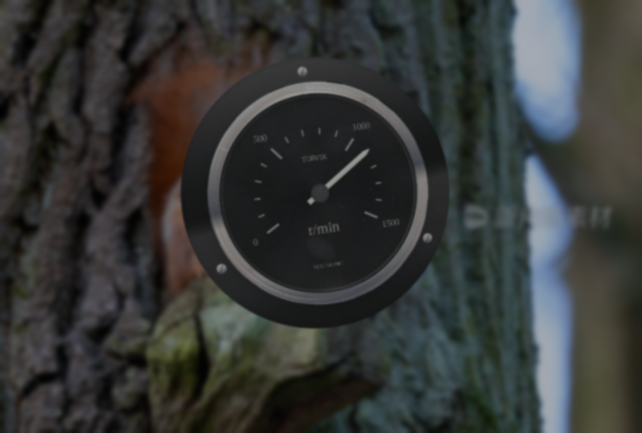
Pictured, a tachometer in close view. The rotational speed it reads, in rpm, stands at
1100 rpm
